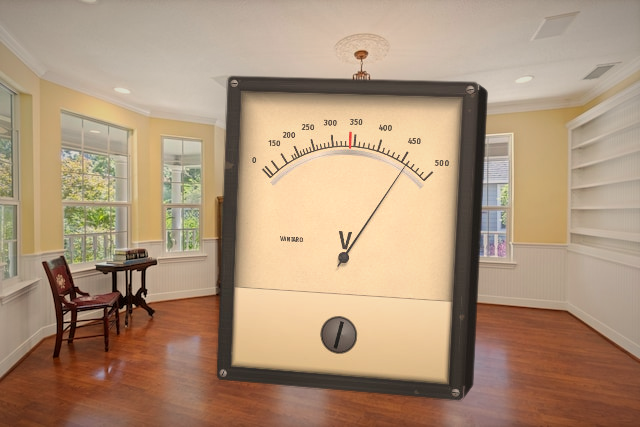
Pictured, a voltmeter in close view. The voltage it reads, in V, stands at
460 V
